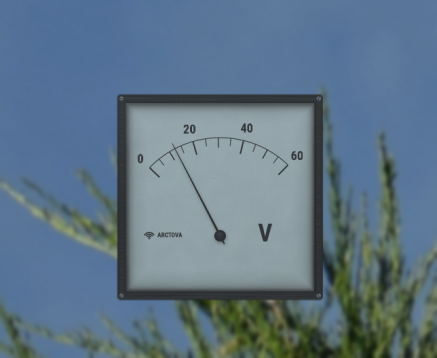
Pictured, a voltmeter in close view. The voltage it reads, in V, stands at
12.5 V
